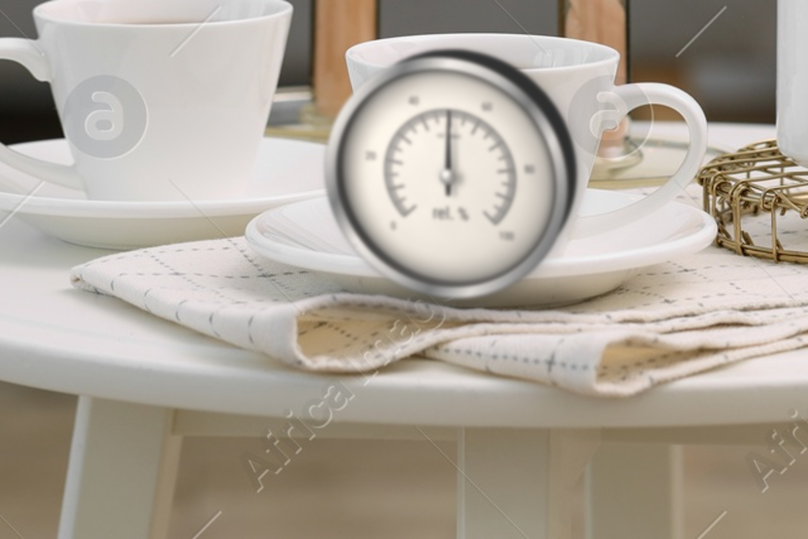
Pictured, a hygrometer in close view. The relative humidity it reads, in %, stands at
50 %
